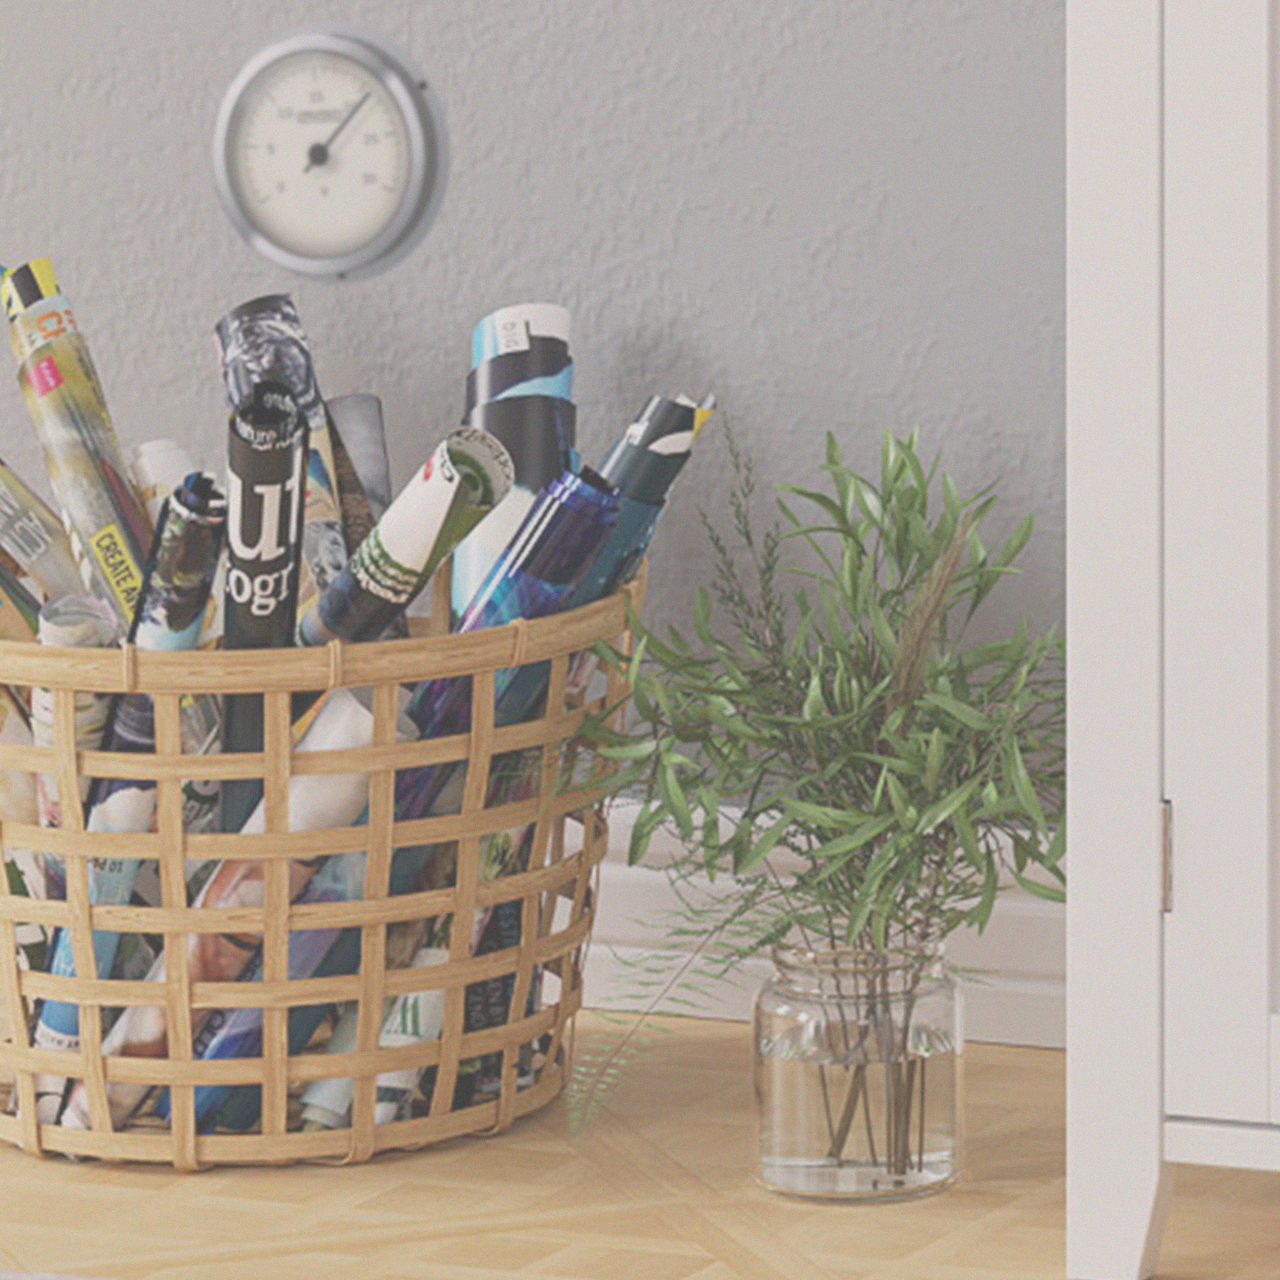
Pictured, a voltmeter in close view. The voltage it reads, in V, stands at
21 V
